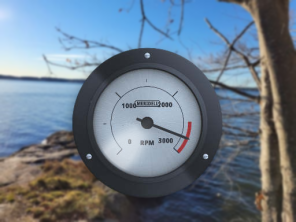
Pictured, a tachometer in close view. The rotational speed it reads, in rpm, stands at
2750 rpm
